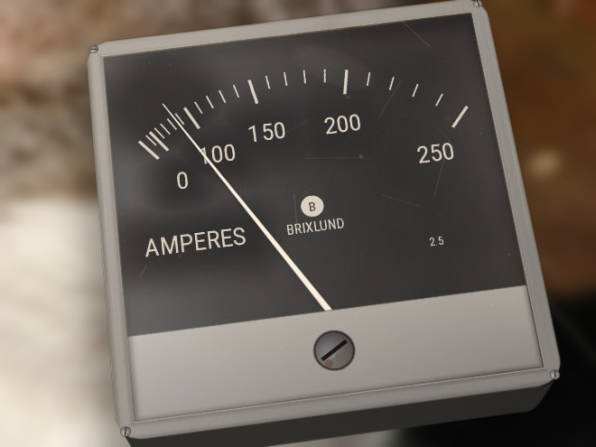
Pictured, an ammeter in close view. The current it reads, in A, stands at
85 A
